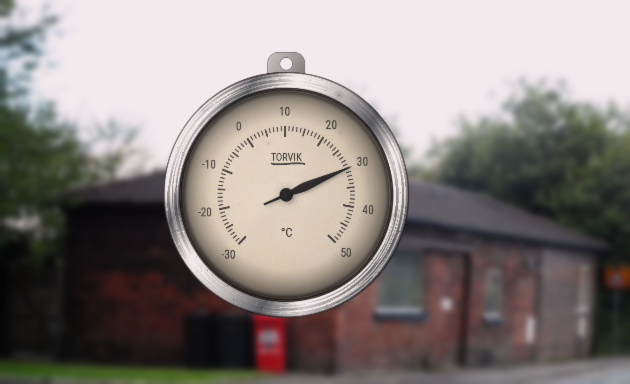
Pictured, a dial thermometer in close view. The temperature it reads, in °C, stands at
30 °C
